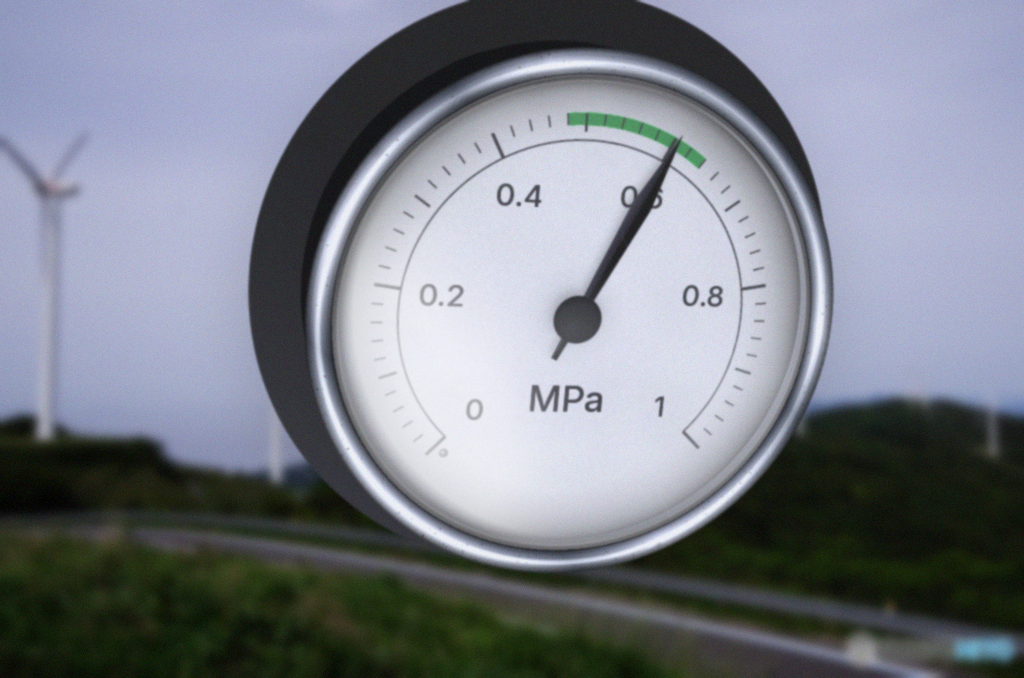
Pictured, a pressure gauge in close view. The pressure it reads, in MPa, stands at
0.6 MPa
